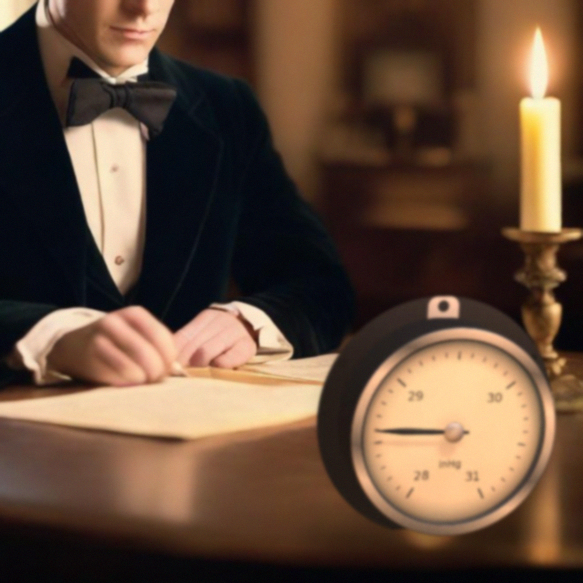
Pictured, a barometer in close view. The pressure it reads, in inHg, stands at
28.6 inHg
